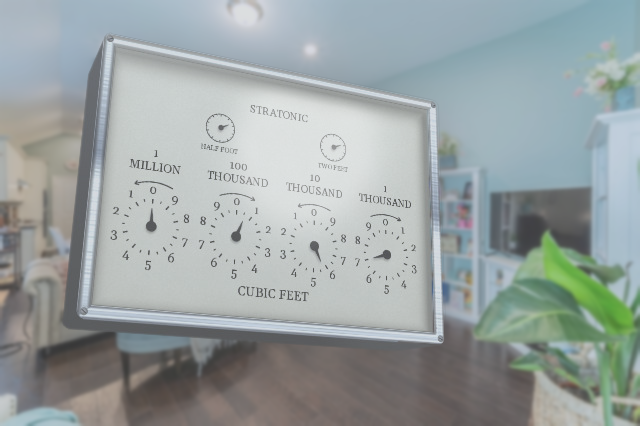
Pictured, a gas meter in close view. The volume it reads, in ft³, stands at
5700 ft³
